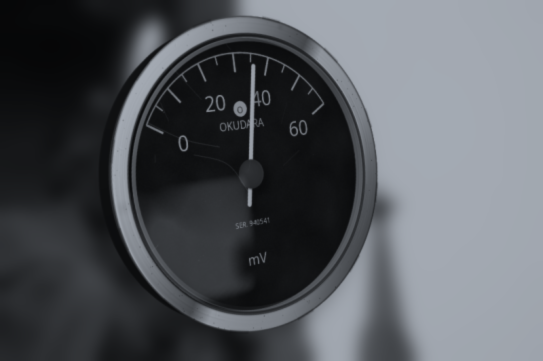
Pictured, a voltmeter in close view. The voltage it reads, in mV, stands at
35 mV
